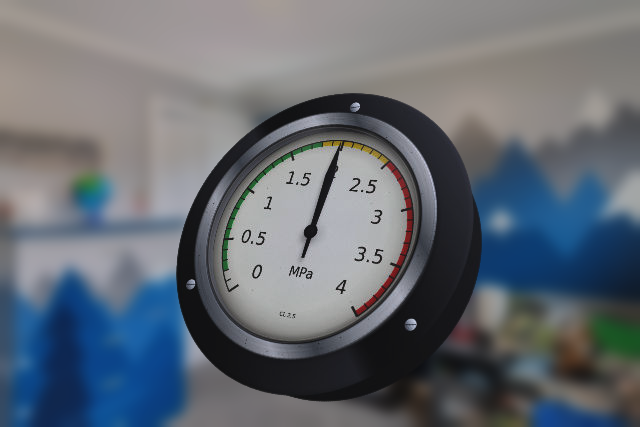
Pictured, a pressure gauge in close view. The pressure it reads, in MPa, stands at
2 MPa
